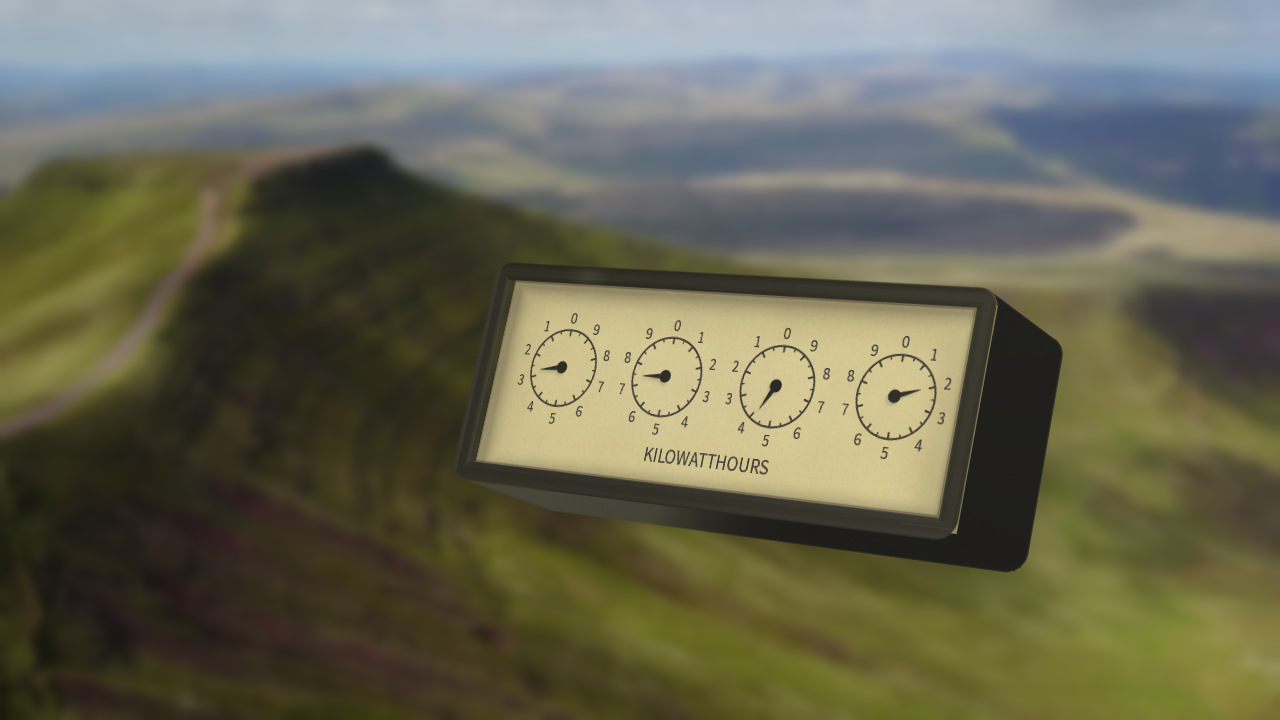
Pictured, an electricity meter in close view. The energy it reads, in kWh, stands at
2742 kWh
